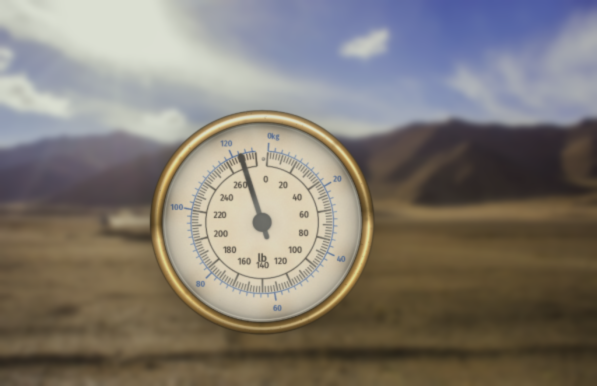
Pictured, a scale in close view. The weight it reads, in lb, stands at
270 lb
